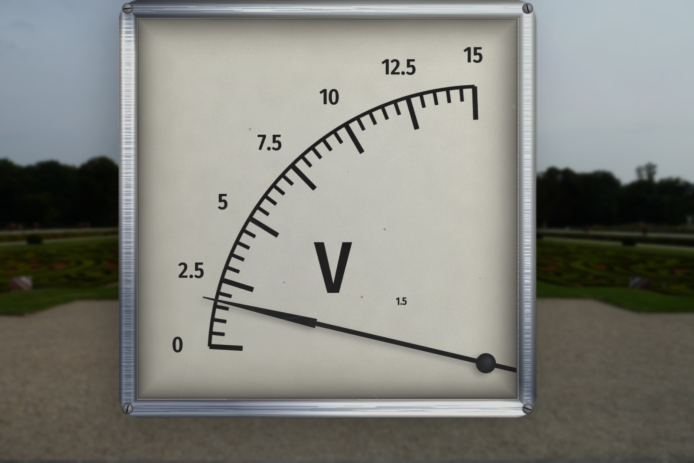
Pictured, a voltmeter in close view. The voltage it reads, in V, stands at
1.75 V
